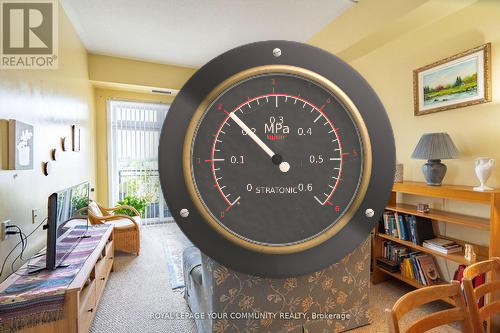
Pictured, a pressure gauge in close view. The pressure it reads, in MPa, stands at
0.2 MPa
